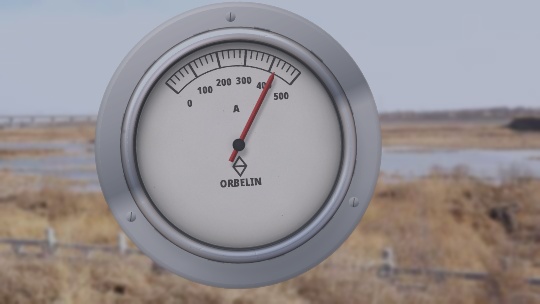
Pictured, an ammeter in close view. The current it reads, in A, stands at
420 A
